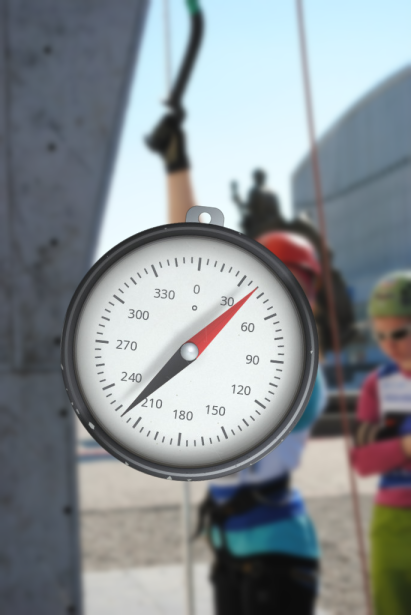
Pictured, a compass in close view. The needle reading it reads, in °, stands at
40 °
